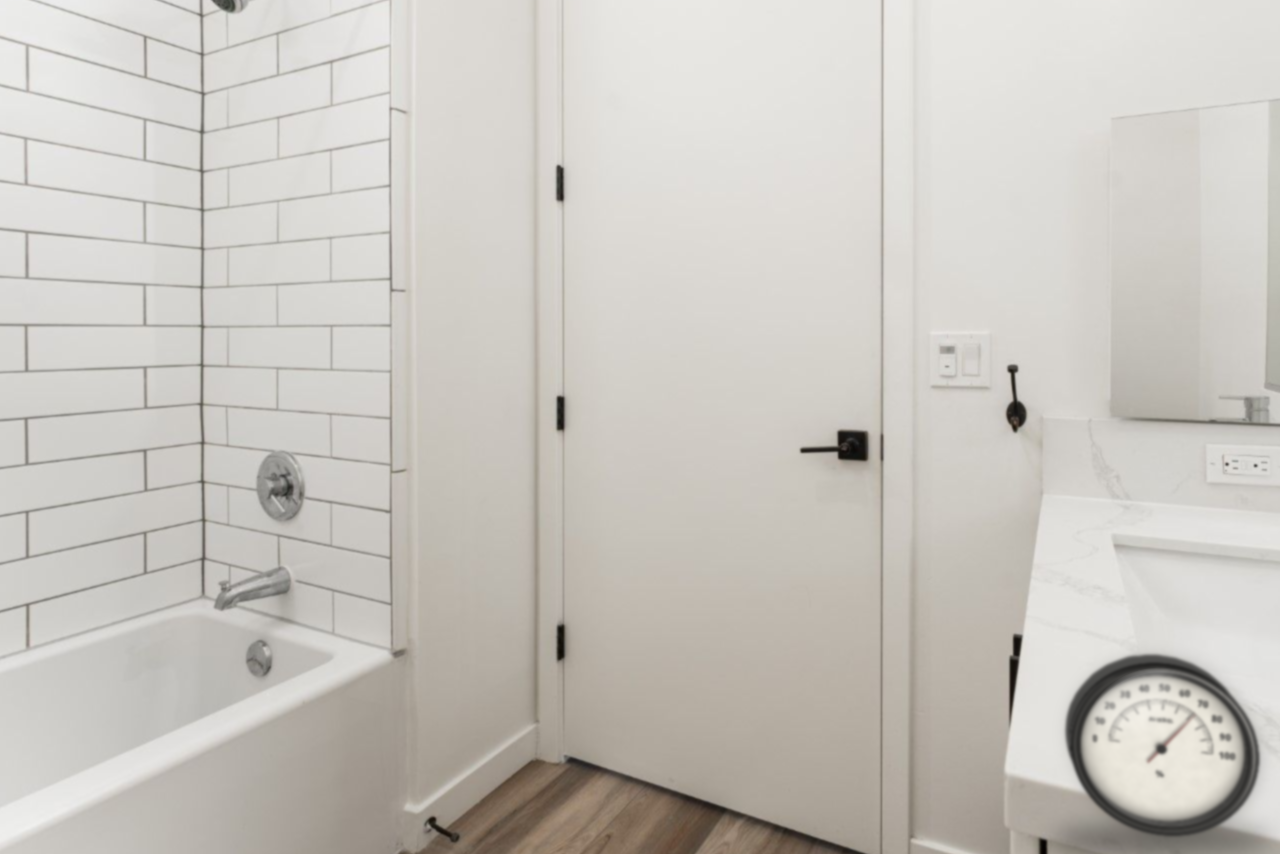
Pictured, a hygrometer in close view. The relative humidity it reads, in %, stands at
70 %
